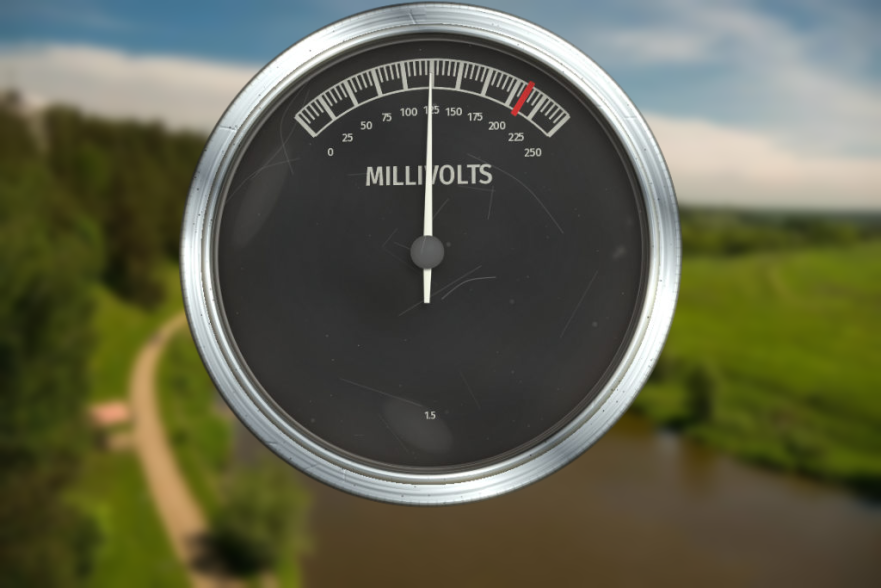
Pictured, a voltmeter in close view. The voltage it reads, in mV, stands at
125 mV
